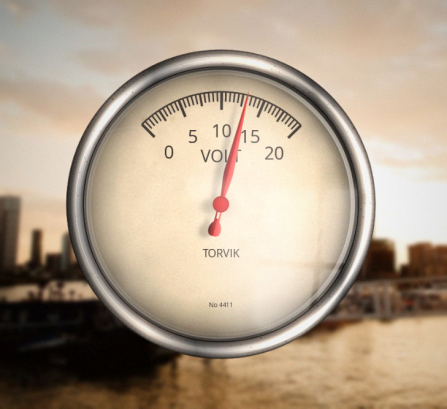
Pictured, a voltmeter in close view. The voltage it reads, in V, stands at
13 V
